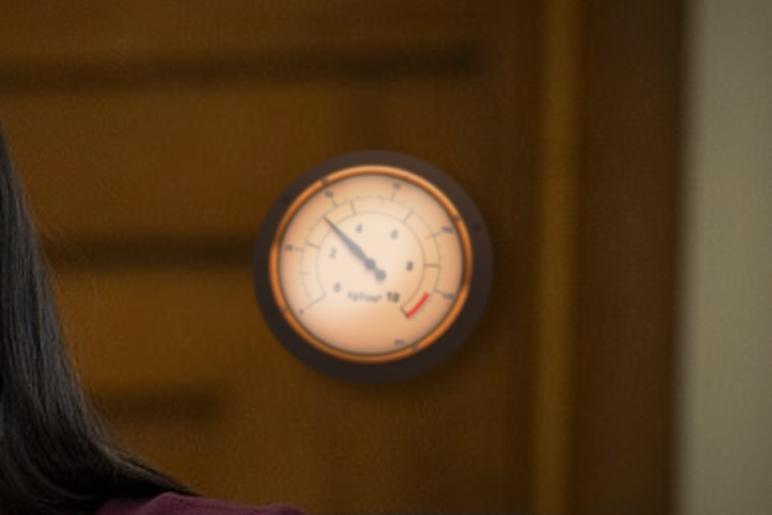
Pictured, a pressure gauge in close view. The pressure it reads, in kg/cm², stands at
3 kg/cm²
